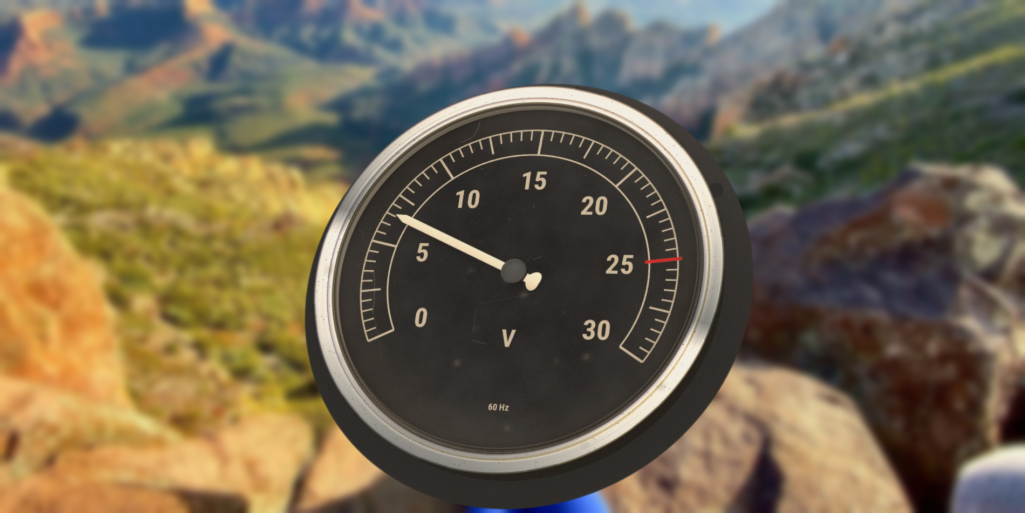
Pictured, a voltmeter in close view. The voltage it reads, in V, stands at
6.5 V
